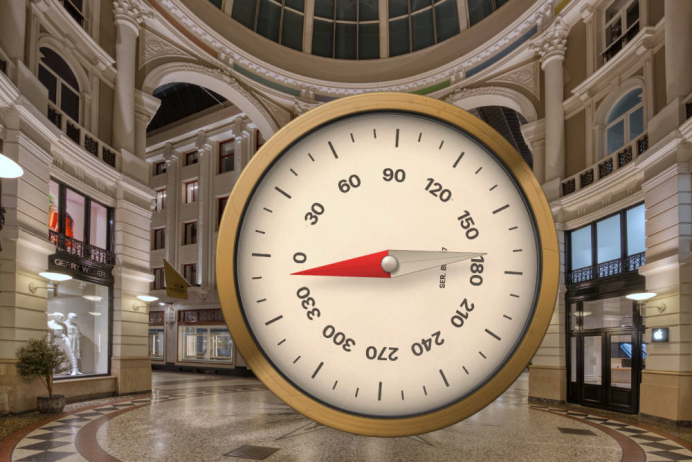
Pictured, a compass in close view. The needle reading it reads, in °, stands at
350 °
